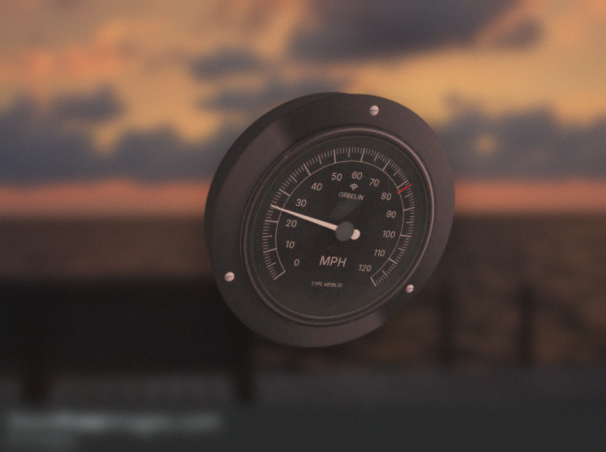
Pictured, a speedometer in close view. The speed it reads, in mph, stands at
25 mph
